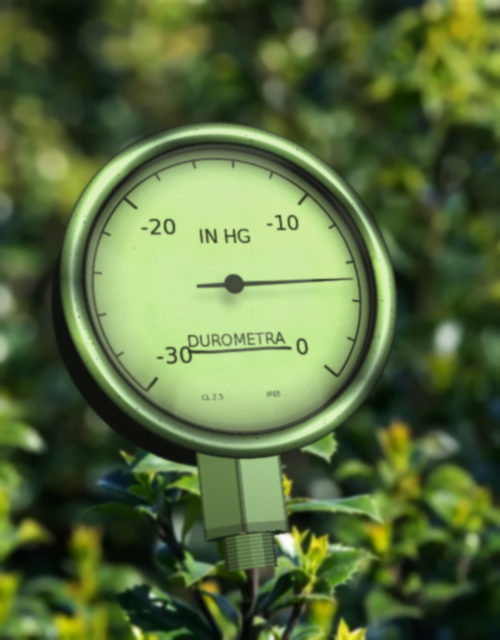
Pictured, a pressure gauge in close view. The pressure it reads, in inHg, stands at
-5 inHg
